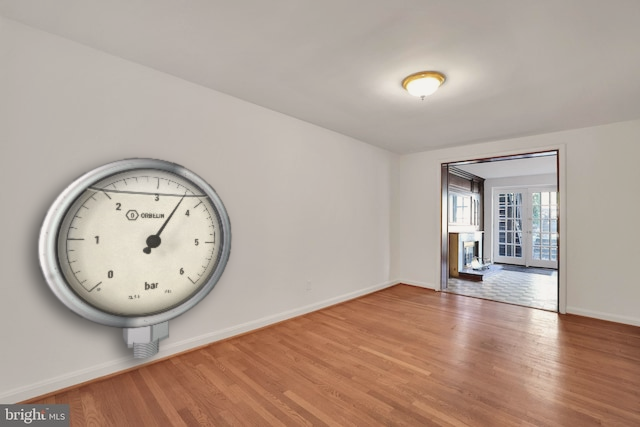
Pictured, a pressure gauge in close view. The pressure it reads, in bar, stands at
3.6 bar
